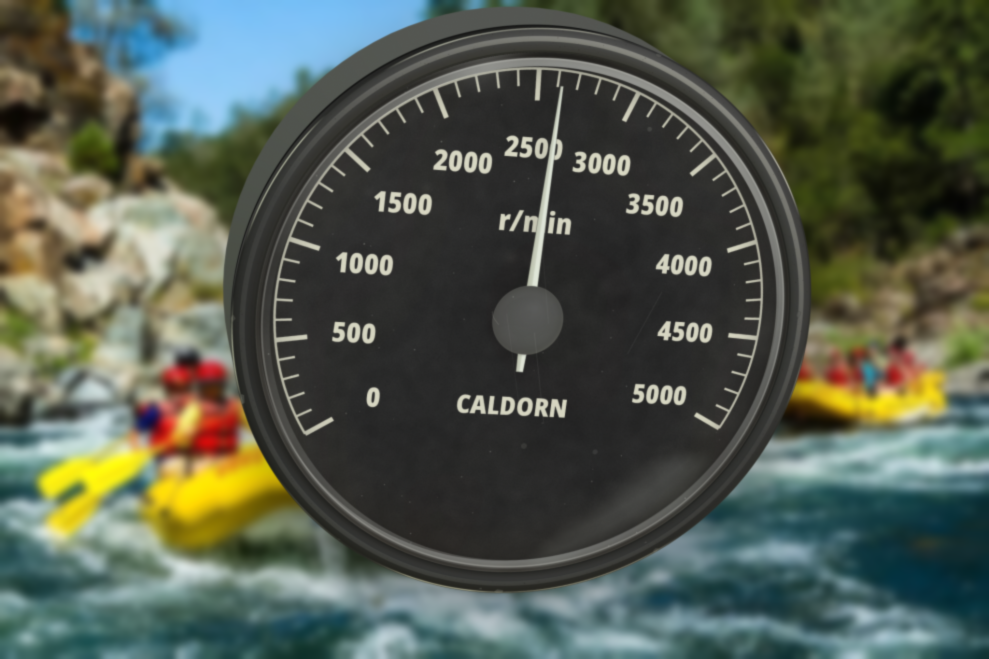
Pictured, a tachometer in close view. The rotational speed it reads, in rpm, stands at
2600 rpm
